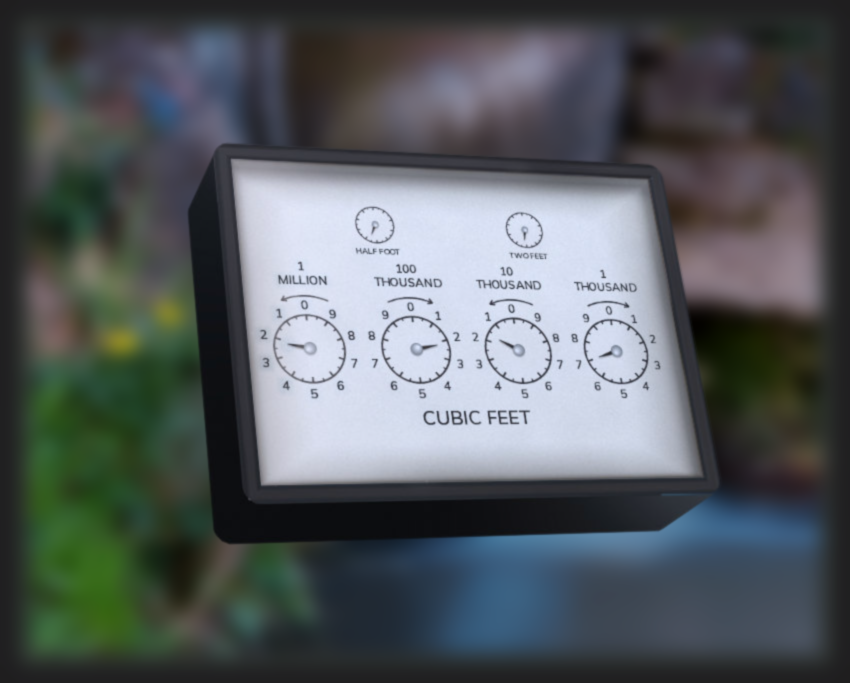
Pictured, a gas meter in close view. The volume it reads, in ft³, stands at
221700 ft³
